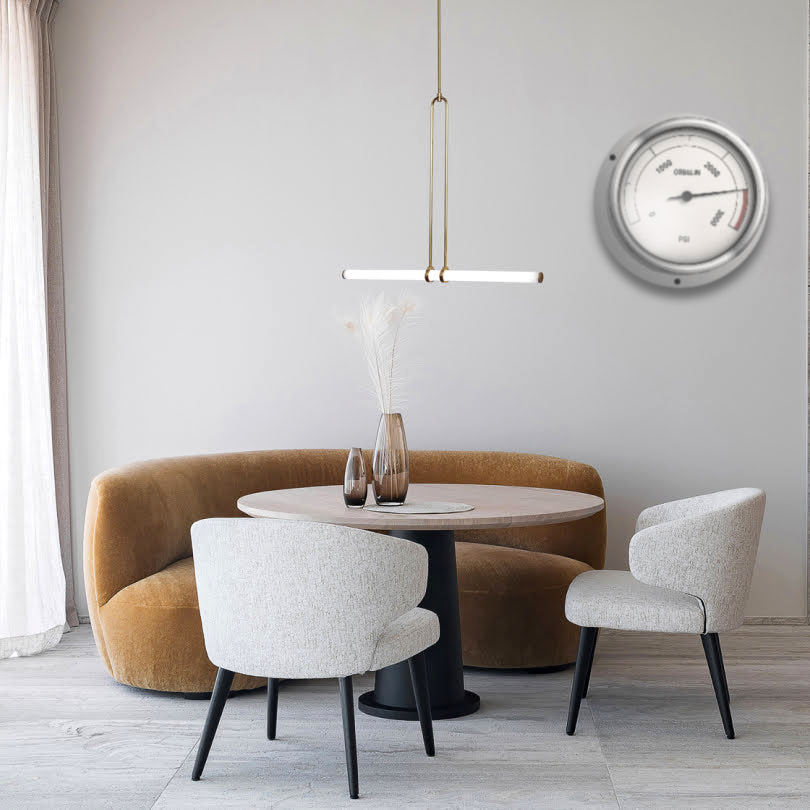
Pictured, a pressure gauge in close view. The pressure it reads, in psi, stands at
2500 psi
